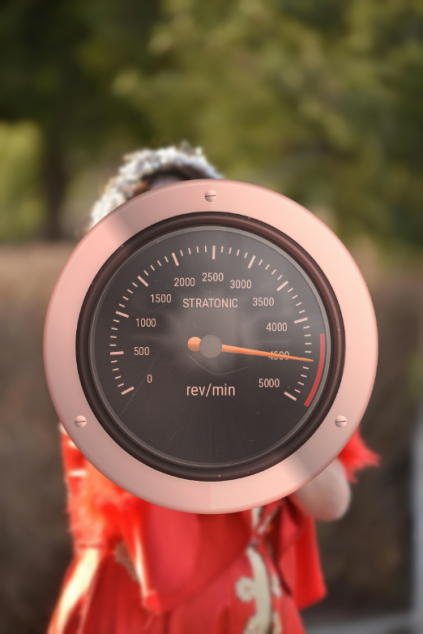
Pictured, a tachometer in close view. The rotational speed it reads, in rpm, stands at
4500 rpm
